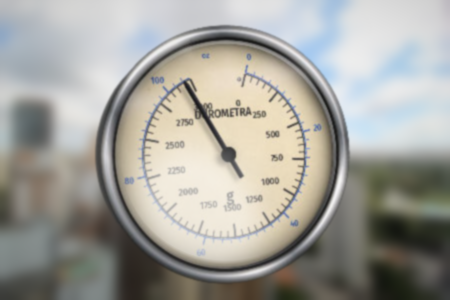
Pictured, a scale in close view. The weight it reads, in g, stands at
2950 g
